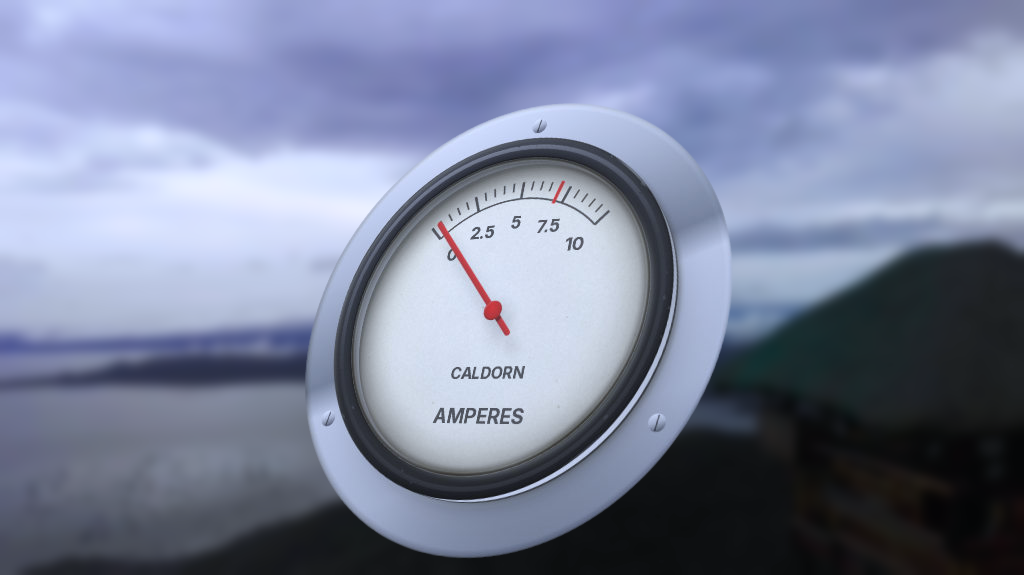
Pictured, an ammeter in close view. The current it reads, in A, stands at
0.5 A
